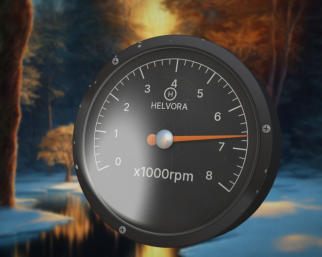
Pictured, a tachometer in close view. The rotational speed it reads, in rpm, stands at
6700 rpm
